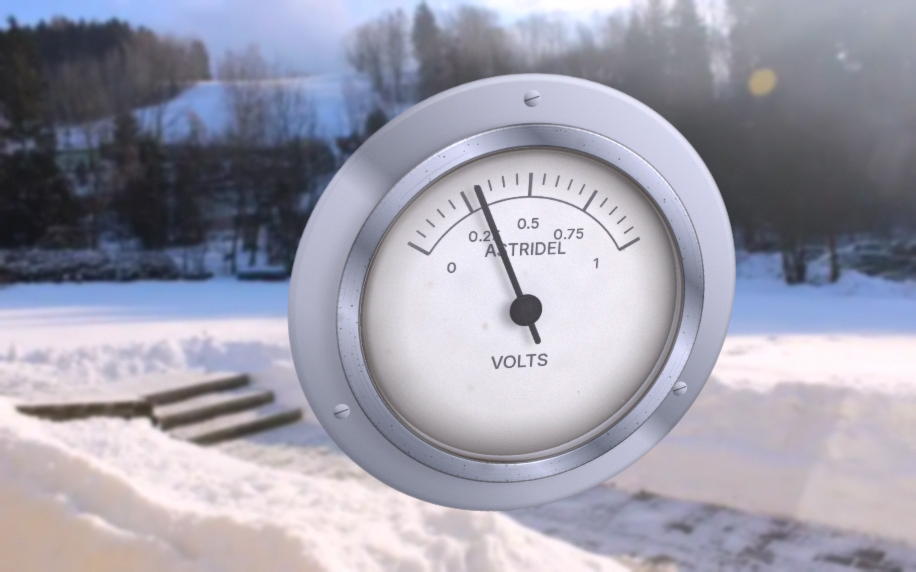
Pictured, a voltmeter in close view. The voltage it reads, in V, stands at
0.3 V
